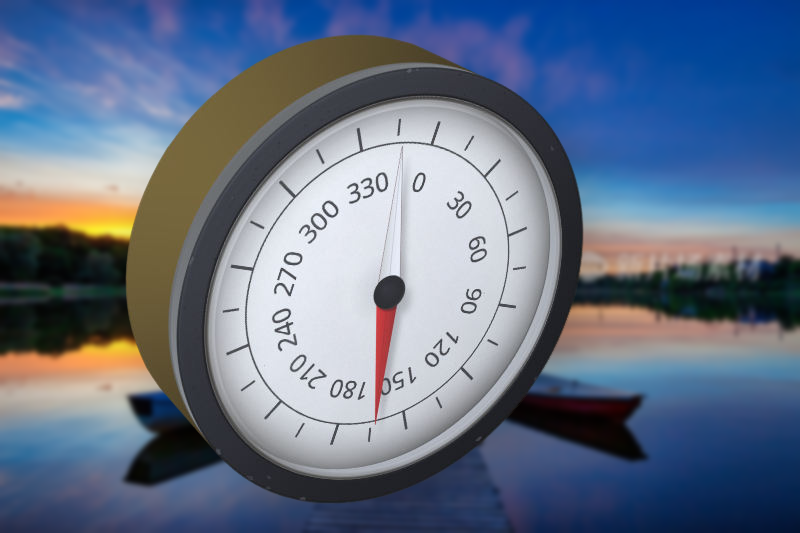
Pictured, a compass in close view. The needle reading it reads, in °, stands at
165 °
